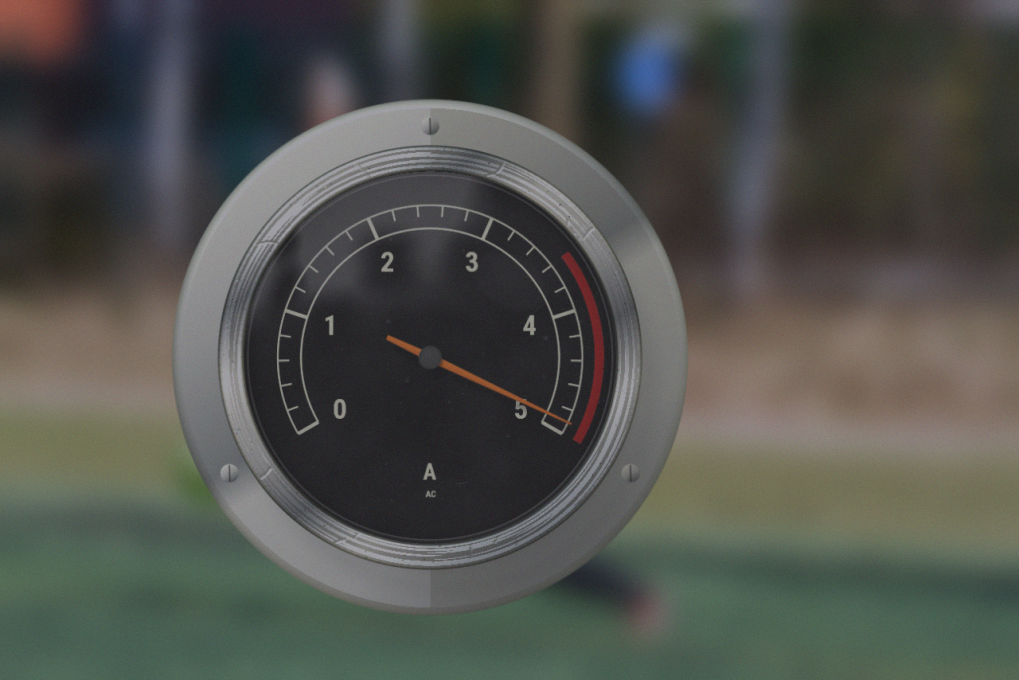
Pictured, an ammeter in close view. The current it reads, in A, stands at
4.9 A
